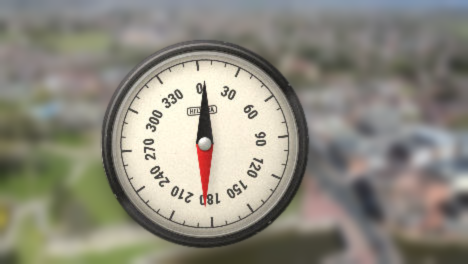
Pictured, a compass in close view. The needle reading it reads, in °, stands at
185 °
